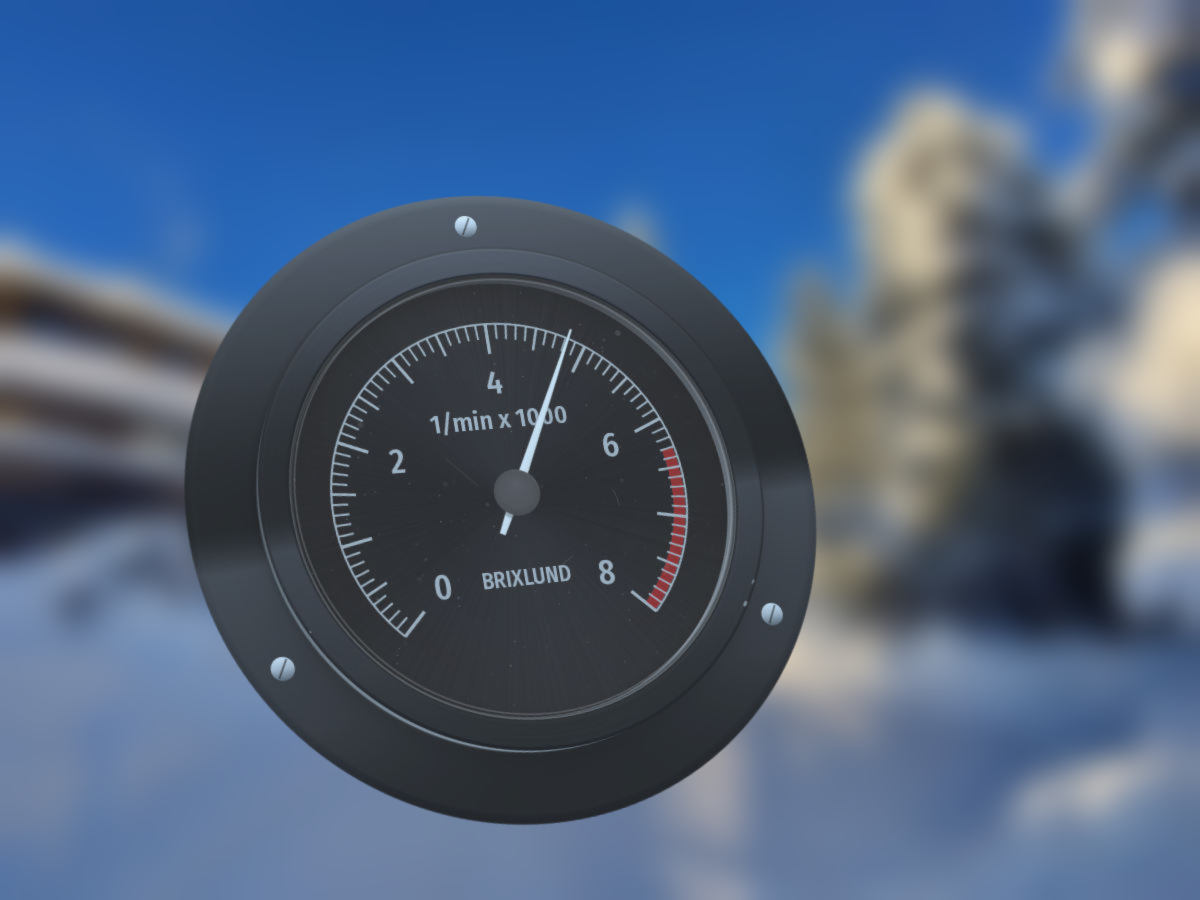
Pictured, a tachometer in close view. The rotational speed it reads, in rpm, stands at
4800 rpm
